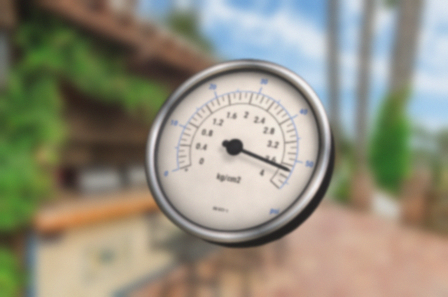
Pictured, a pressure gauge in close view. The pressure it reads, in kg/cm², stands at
3.7 kg/cm²
